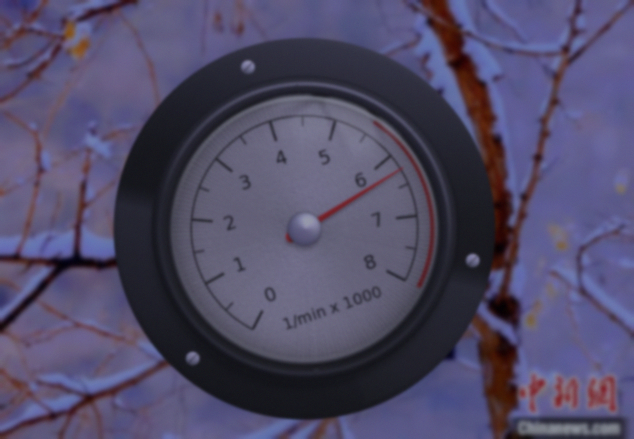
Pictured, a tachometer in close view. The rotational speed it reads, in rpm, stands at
6250 rpm
